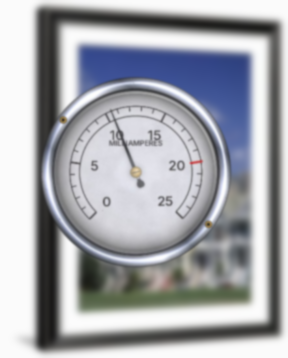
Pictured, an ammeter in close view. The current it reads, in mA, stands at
10.5 mA
